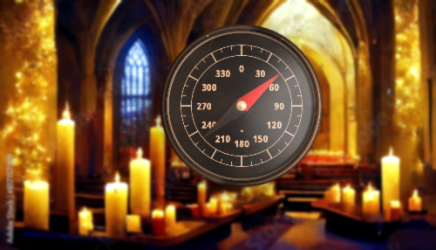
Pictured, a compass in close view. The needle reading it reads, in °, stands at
50 °
